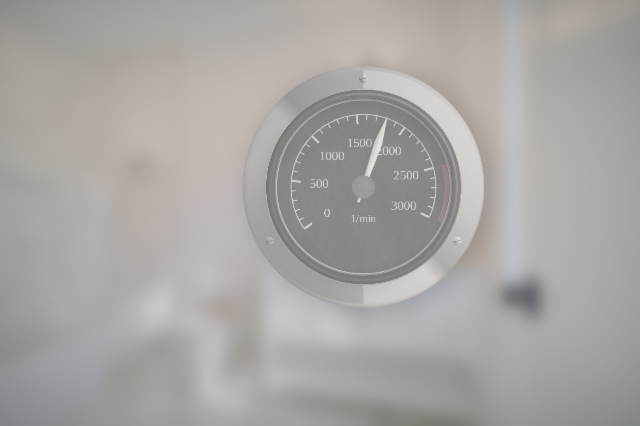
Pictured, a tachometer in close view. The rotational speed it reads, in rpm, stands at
1800 rpm
